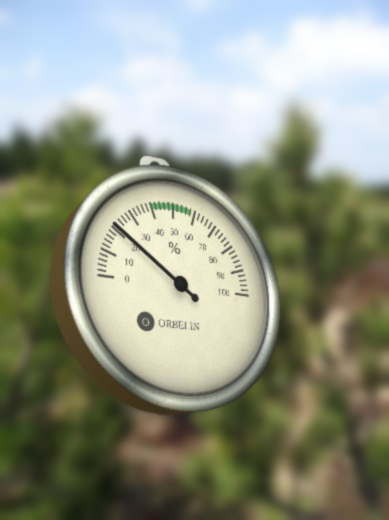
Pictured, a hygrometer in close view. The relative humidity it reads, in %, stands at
20 %
